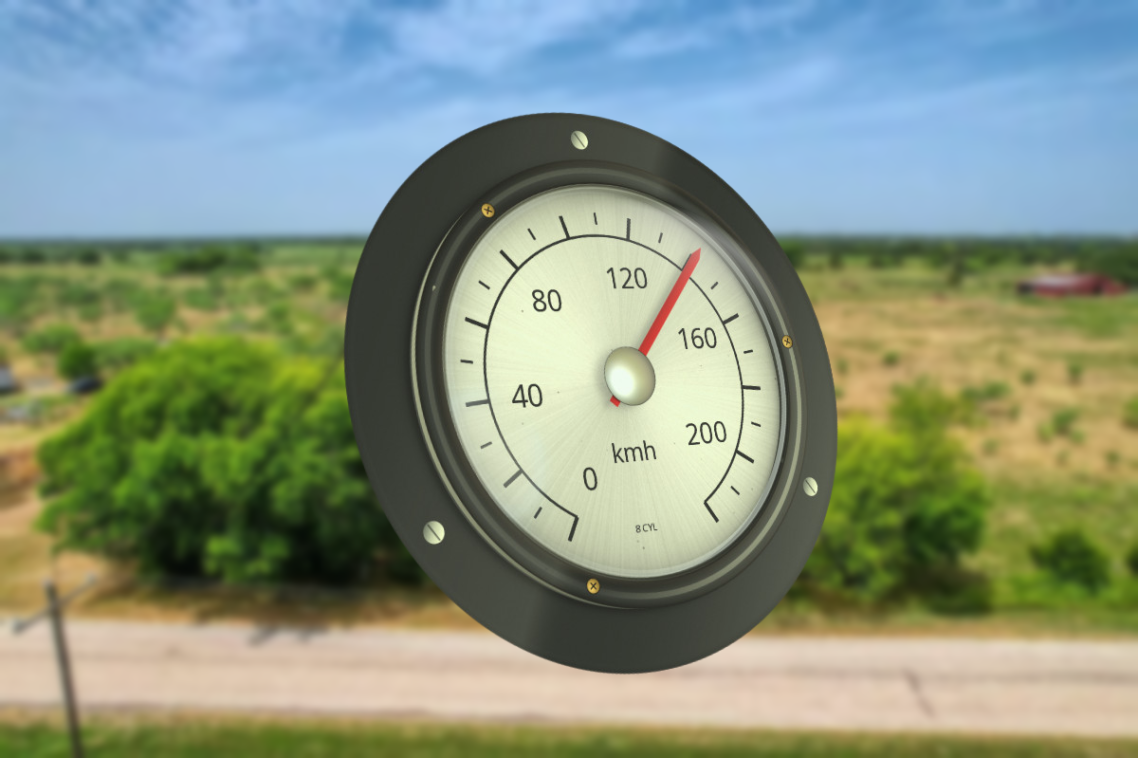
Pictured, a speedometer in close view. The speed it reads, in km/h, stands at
140 km/h
